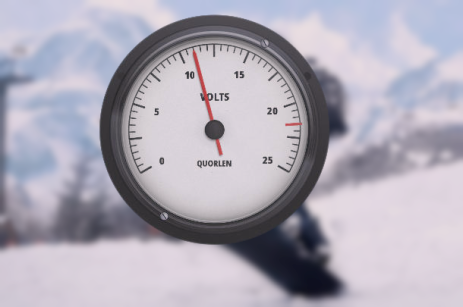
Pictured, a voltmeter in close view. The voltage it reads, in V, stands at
11 V
